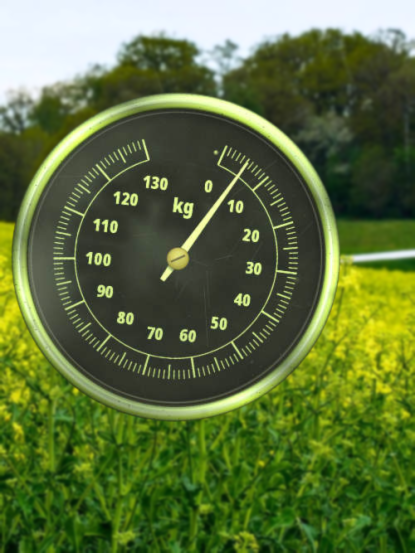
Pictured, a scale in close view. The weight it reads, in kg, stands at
5 kg
